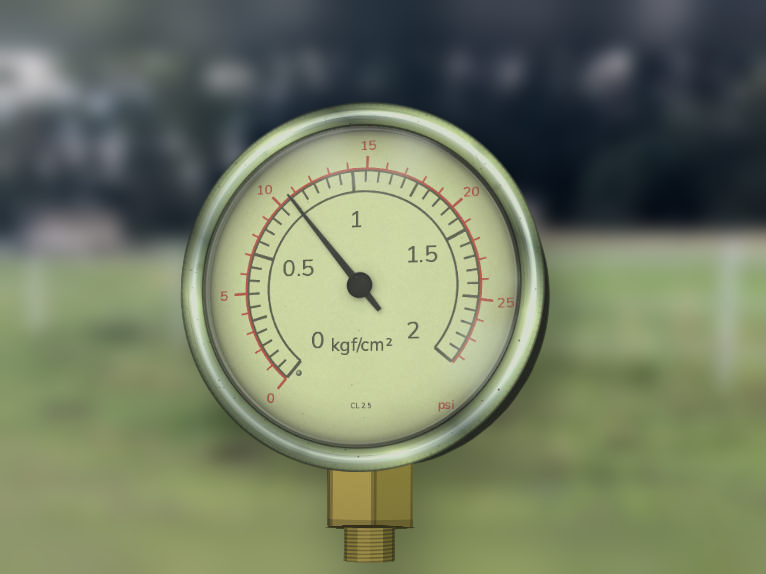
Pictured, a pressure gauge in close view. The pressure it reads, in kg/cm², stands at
0.75 kg/cm²
